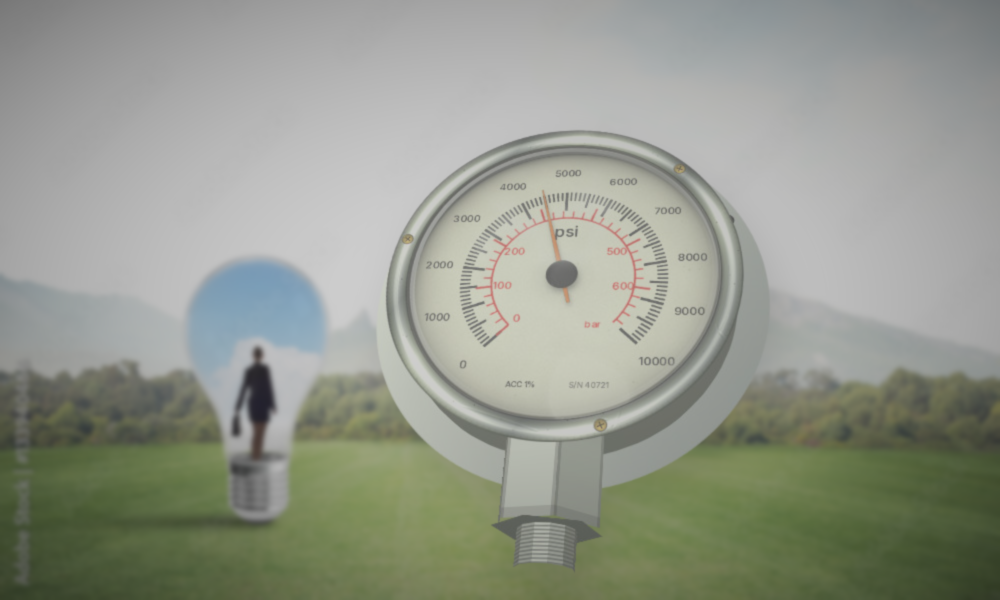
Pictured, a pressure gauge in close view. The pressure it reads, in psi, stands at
4500 psi
